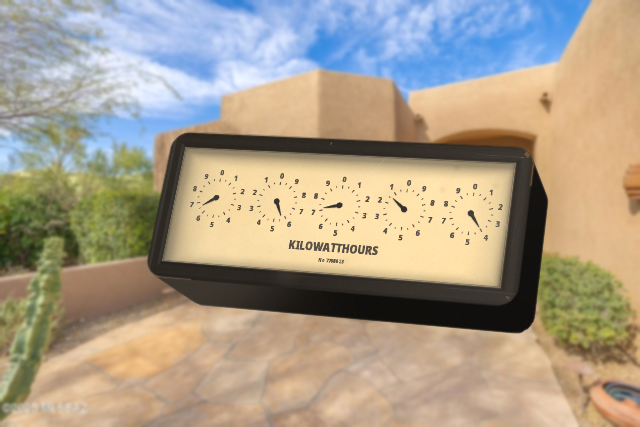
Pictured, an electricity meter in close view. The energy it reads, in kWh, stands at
65714 kWh
